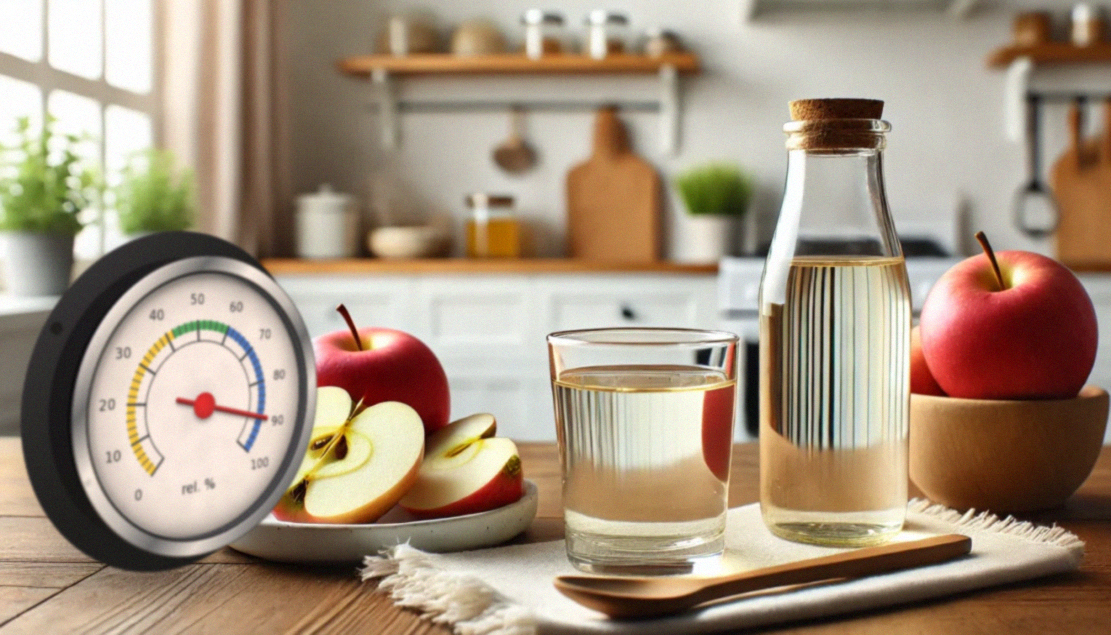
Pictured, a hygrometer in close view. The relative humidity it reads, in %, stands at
90 %
